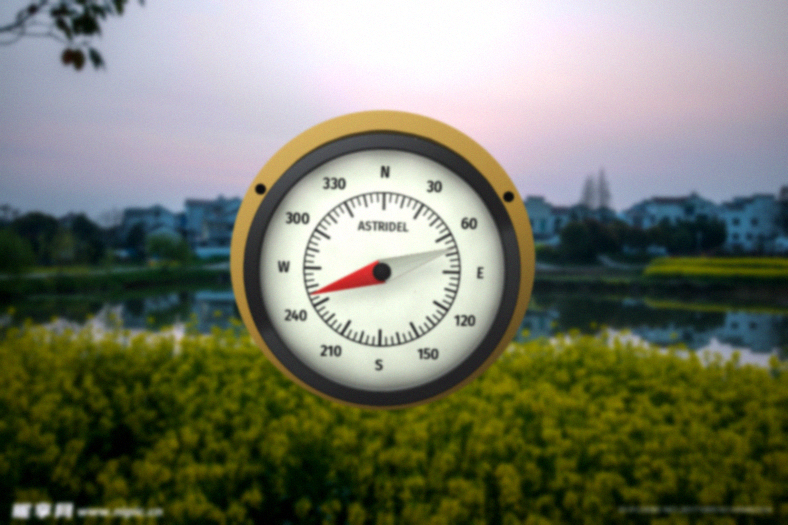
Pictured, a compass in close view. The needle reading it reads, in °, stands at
250 °
